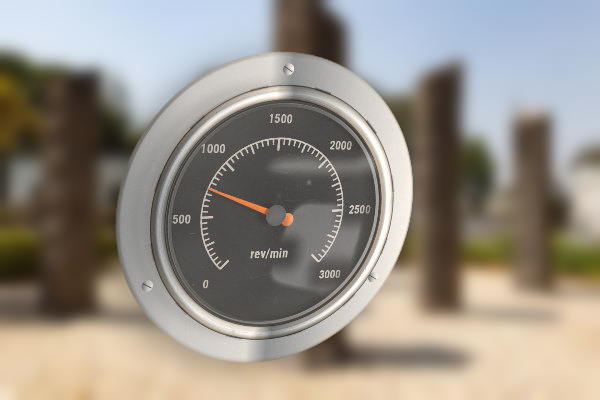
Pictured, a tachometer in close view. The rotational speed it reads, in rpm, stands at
750 rpm
